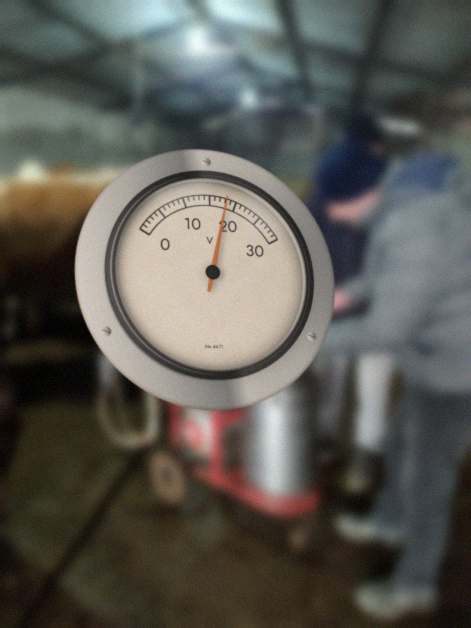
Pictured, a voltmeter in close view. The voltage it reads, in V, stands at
18 V
